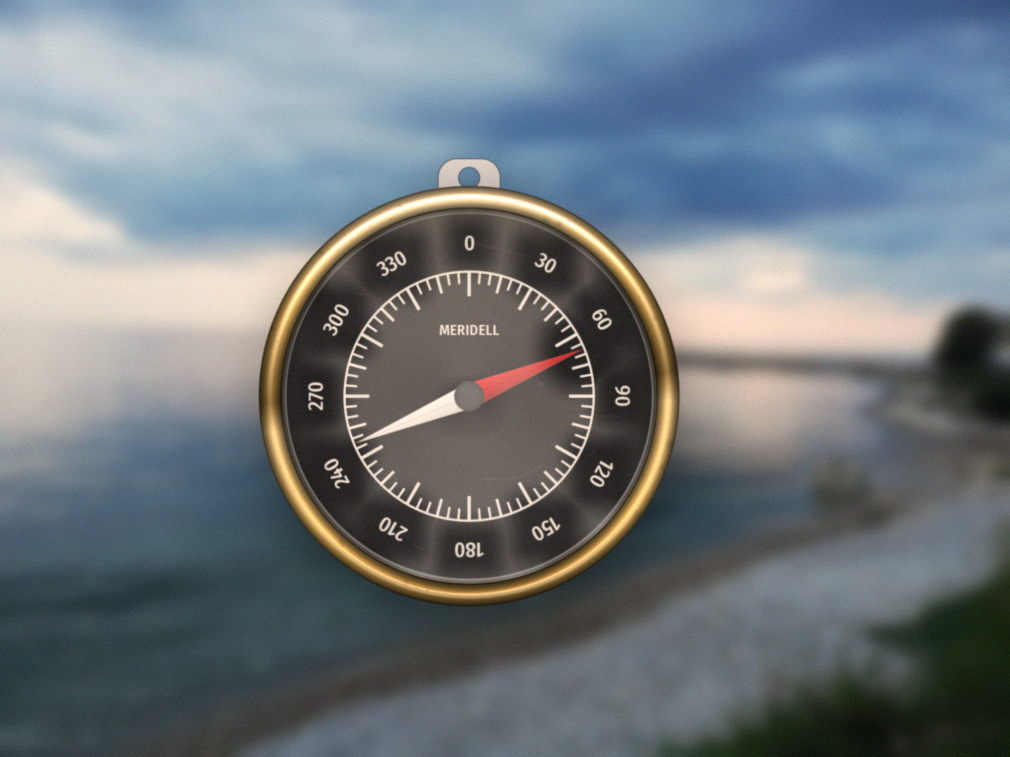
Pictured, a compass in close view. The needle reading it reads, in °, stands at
67.5 °
